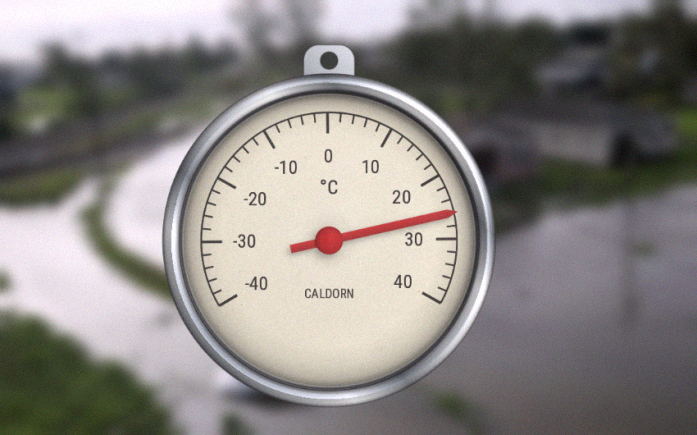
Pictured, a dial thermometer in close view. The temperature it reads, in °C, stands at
26 °C
